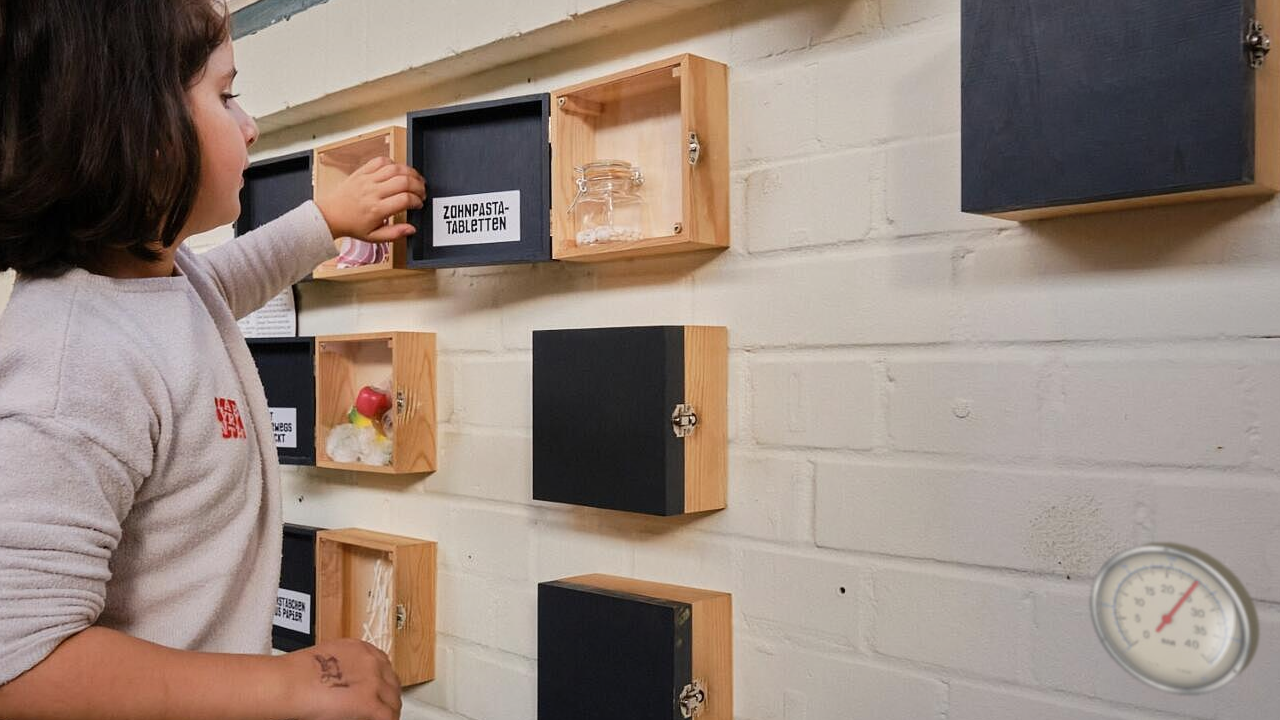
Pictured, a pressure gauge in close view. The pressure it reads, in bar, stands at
25 bar
